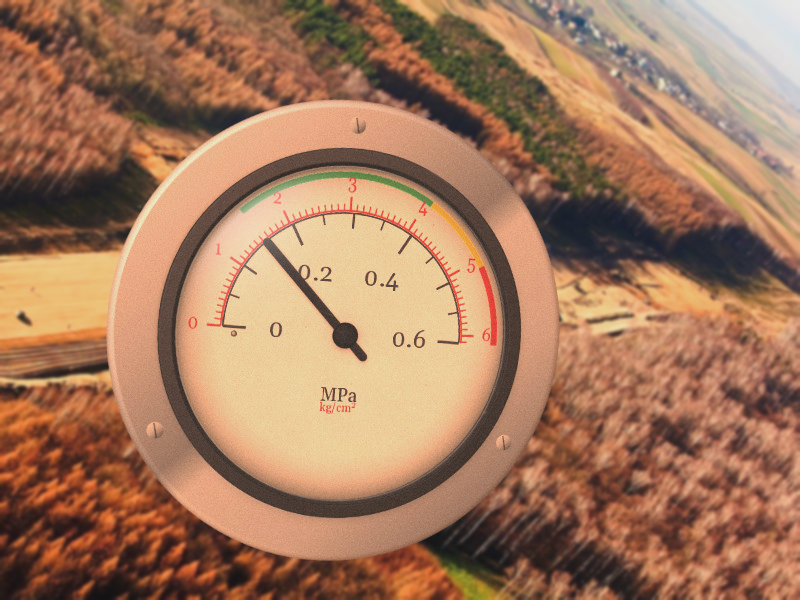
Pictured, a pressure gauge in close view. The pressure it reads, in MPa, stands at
0.15 MPa
